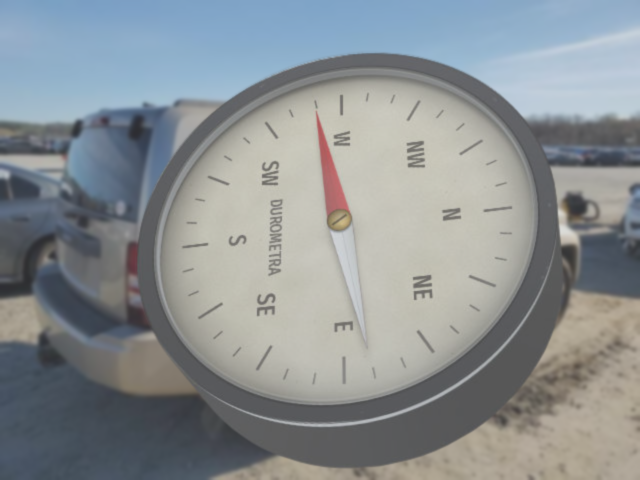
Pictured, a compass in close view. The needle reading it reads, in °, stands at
260 °
